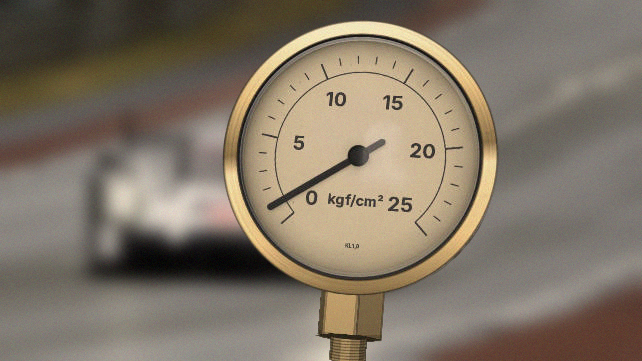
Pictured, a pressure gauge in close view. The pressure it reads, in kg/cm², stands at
1 kg/cm²
